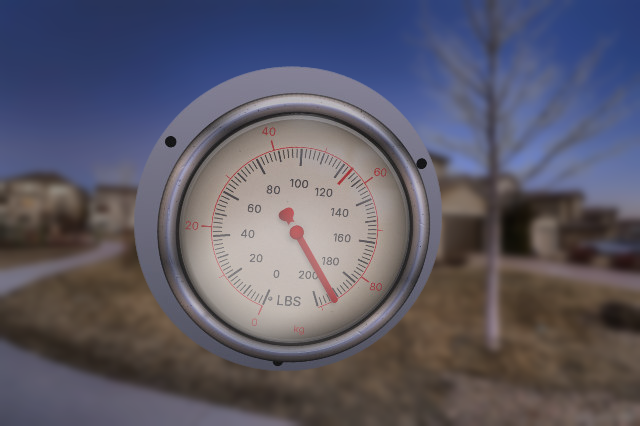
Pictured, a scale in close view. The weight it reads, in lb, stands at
192 lb
